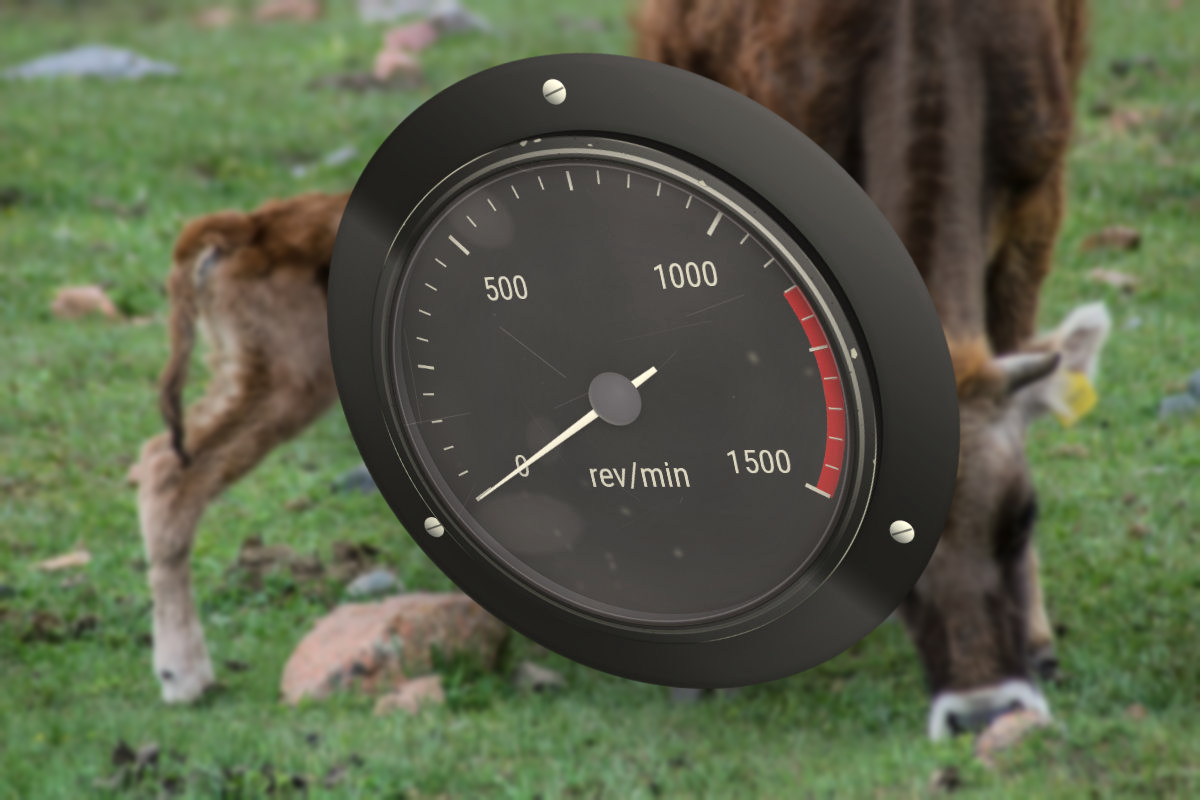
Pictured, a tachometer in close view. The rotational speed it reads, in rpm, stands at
0 rpm
